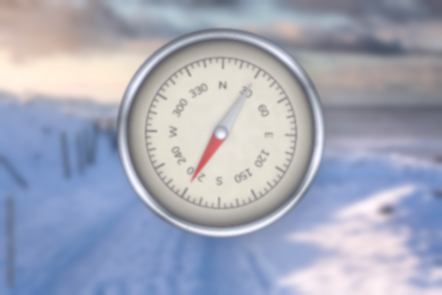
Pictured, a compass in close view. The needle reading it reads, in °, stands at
210 °
